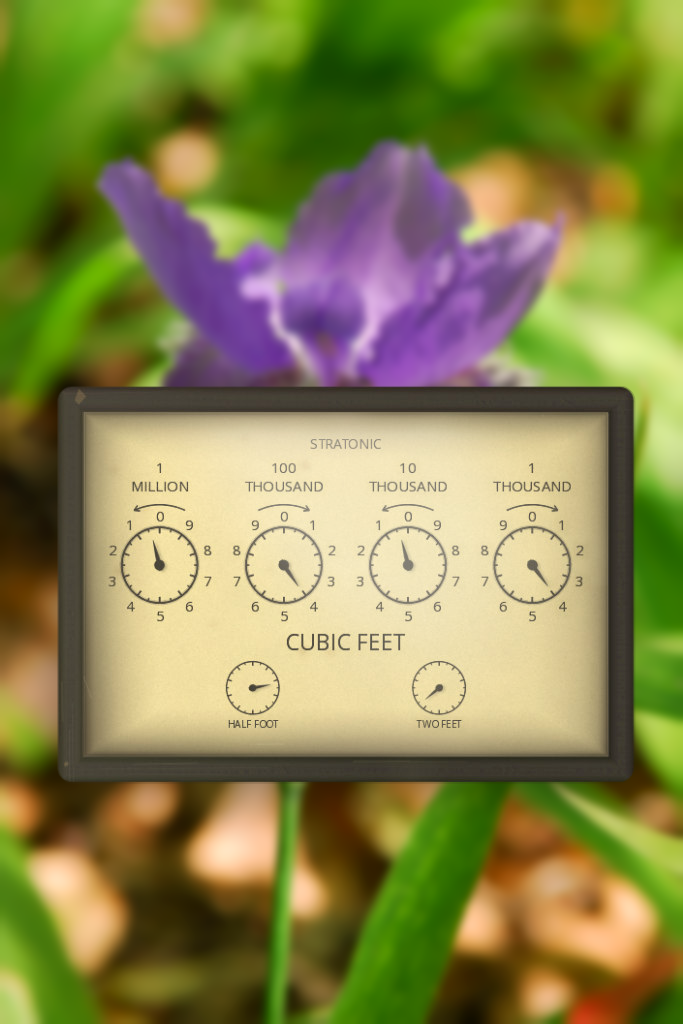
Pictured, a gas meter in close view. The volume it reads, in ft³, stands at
40400 ft³
